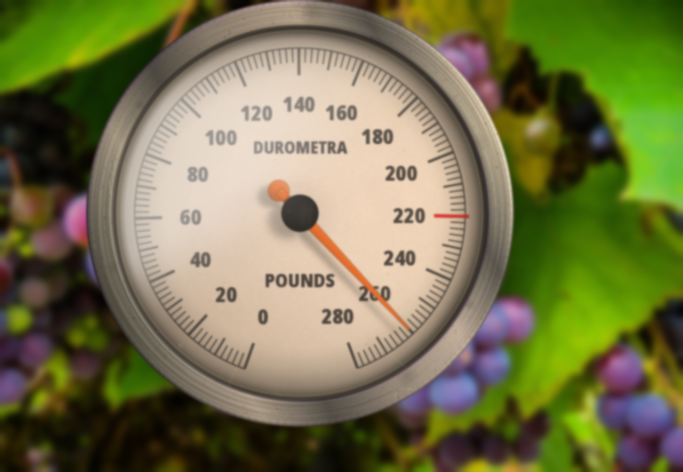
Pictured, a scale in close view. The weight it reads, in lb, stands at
260 lb
